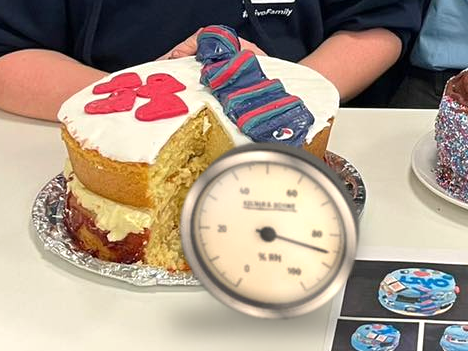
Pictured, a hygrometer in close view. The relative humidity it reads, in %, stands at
85 %
